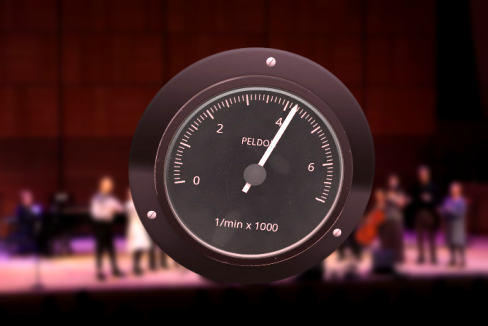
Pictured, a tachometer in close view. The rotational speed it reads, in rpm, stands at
4200 rpm
